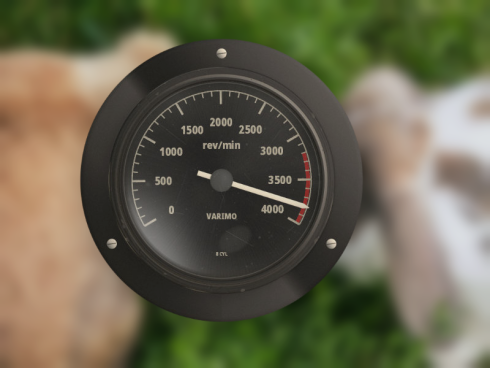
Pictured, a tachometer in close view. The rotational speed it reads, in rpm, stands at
3800 rpm
